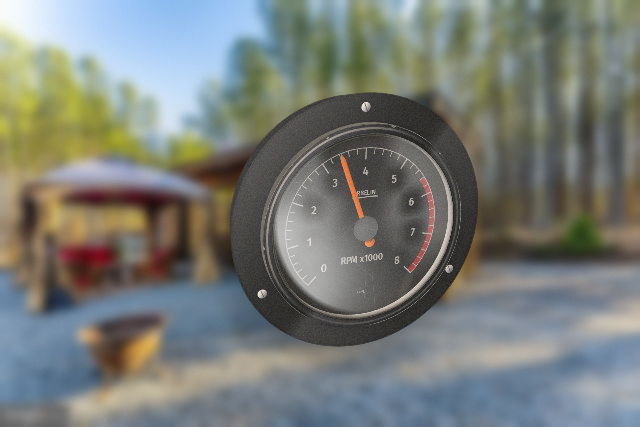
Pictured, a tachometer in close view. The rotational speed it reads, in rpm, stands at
3400 rpm
